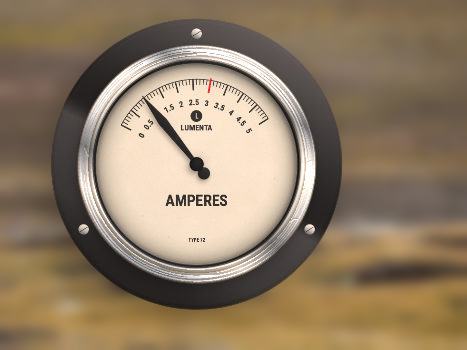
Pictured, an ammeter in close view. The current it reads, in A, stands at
1 A
